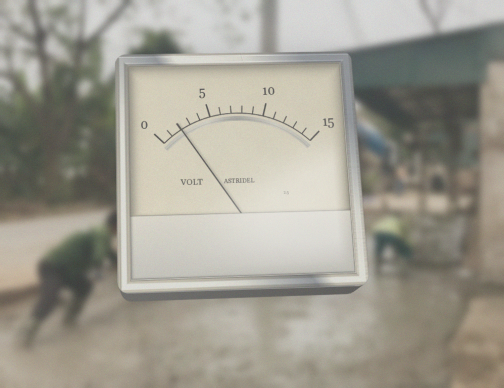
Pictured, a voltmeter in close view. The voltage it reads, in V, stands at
2 V
